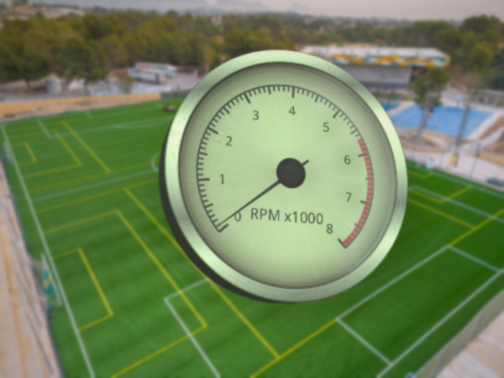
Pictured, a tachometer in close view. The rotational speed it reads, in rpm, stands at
100 rpm
